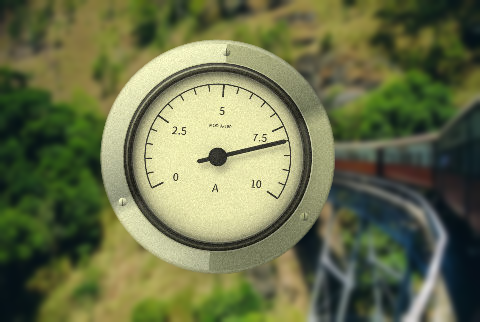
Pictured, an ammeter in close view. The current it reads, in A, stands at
8 A
